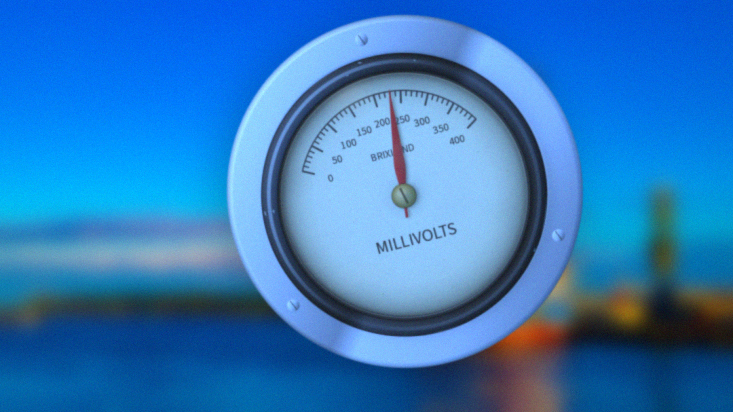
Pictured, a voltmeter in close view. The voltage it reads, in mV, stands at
230 mV
